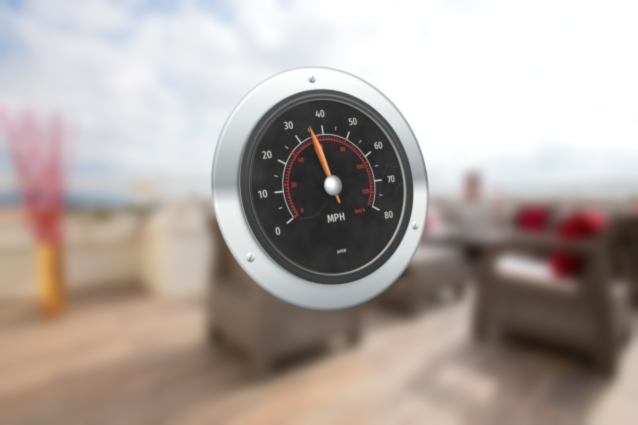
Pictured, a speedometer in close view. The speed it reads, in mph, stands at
35 mph
